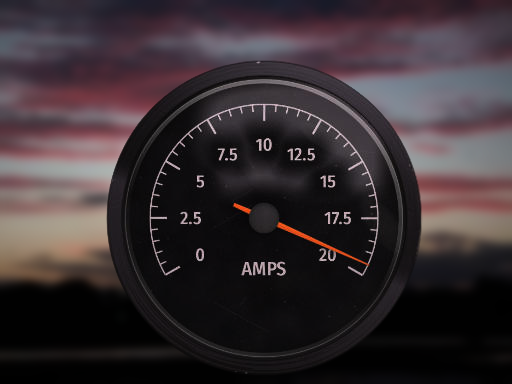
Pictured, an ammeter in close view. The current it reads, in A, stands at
19.5 A
